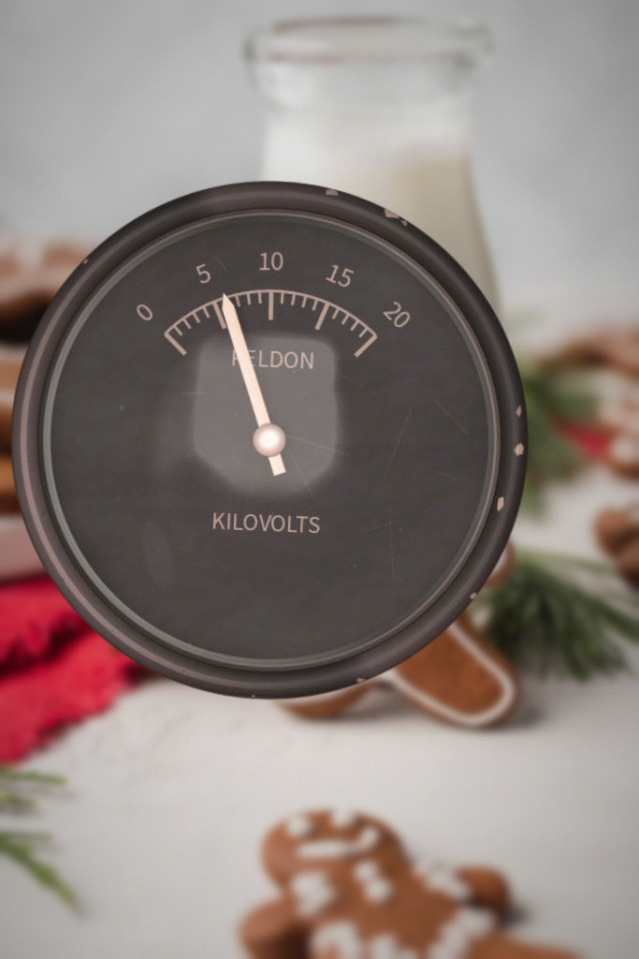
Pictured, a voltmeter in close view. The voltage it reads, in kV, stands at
6 kV
